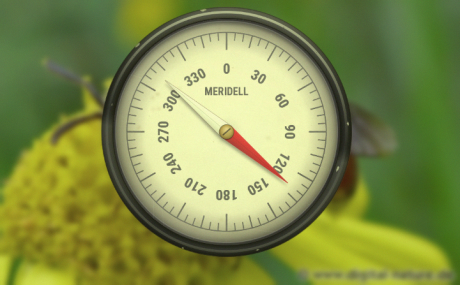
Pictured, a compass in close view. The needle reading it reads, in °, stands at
130 °
